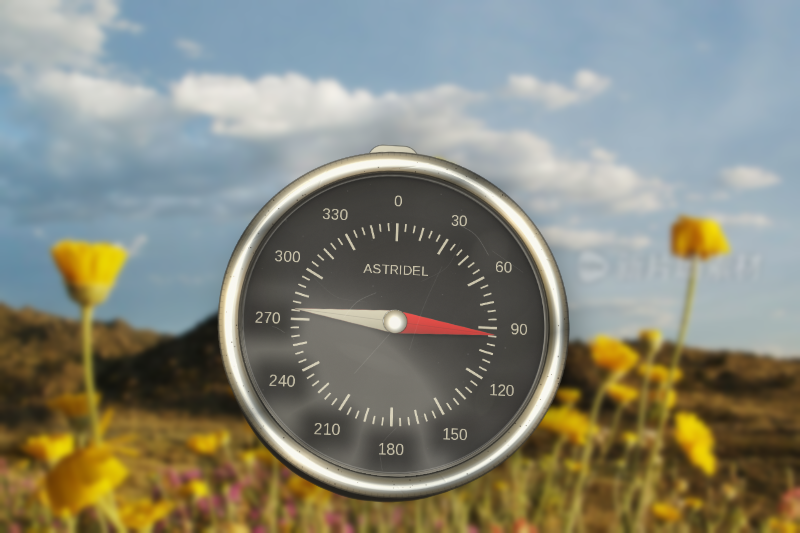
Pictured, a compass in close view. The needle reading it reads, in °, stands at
95 °
